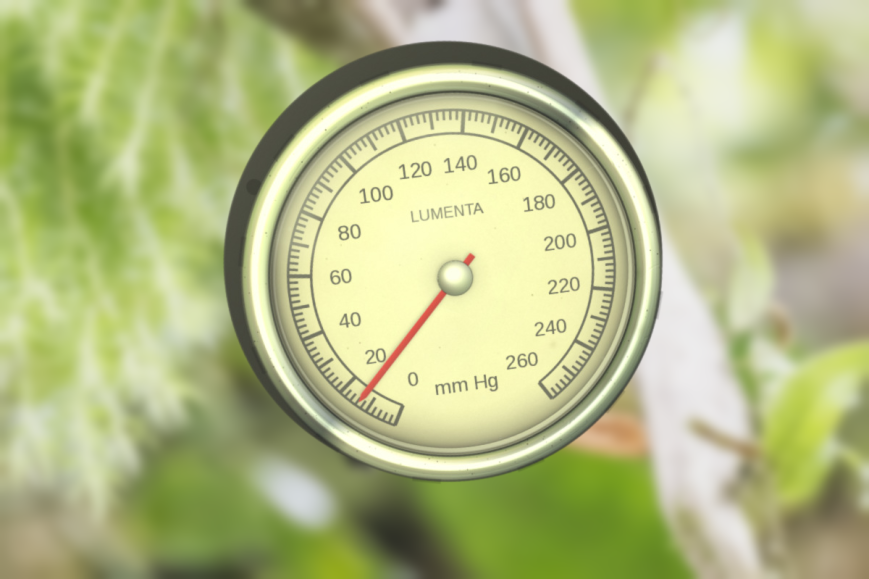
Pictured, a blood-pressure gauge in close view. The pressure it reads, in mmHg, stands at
14 mmHg
